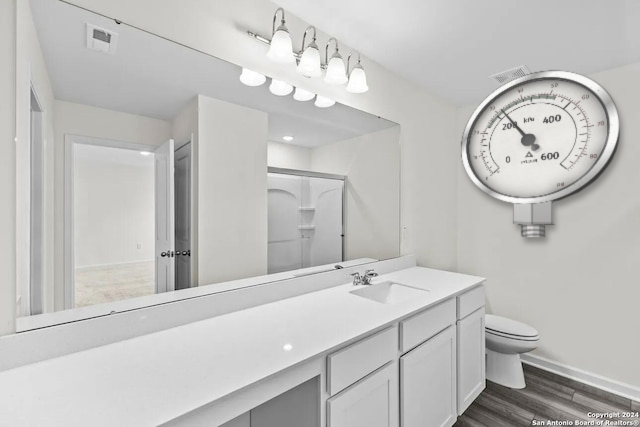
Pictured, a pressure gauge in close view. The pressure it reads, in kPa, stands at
220 kPa
